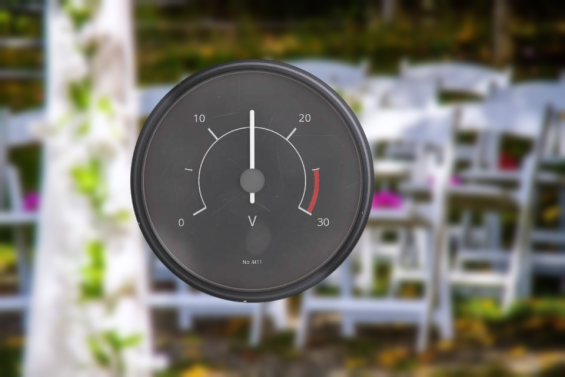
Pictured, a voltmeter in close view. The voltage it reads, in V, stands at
15 V
